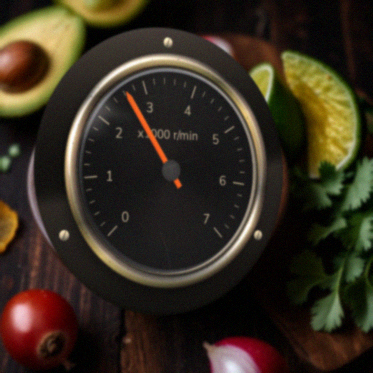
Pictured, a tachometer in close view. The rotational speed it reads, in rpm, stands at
2600 rpm
